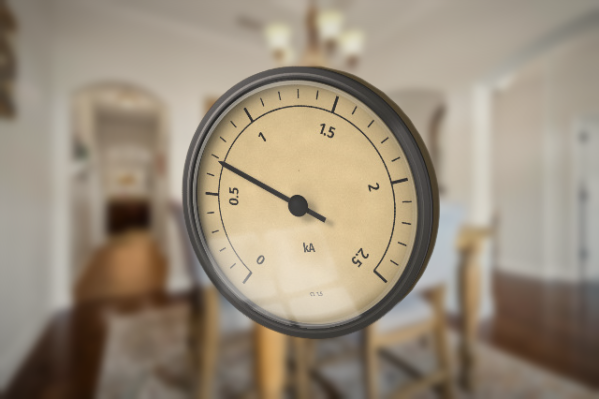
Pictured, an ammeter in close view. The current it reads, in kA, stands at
0.7 kA
